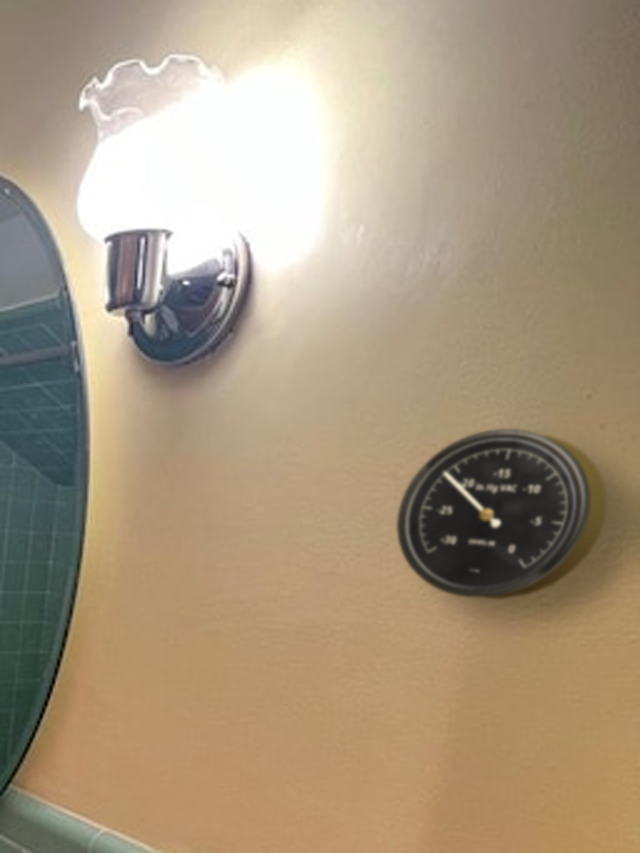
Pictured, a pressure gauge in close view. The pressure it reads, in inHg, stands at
-21 inHg
